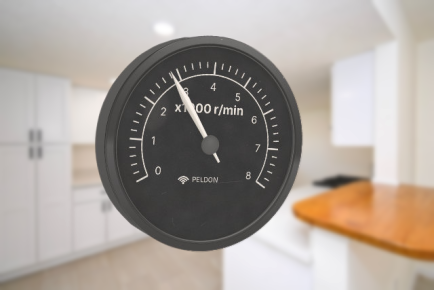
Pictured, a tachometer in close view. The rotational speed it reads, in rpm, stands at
2800 rpm
